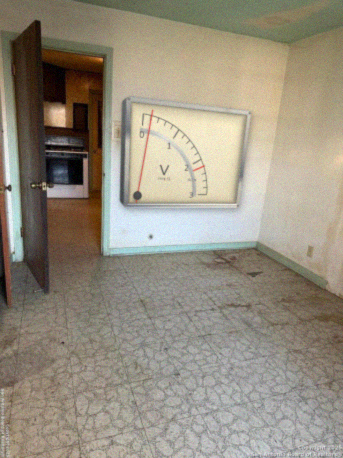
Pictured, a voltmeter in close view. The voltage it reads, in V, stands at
0.2 V
